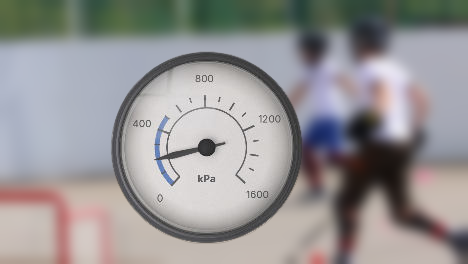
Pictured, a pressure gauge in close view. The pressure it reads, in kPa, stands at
200 kPa
